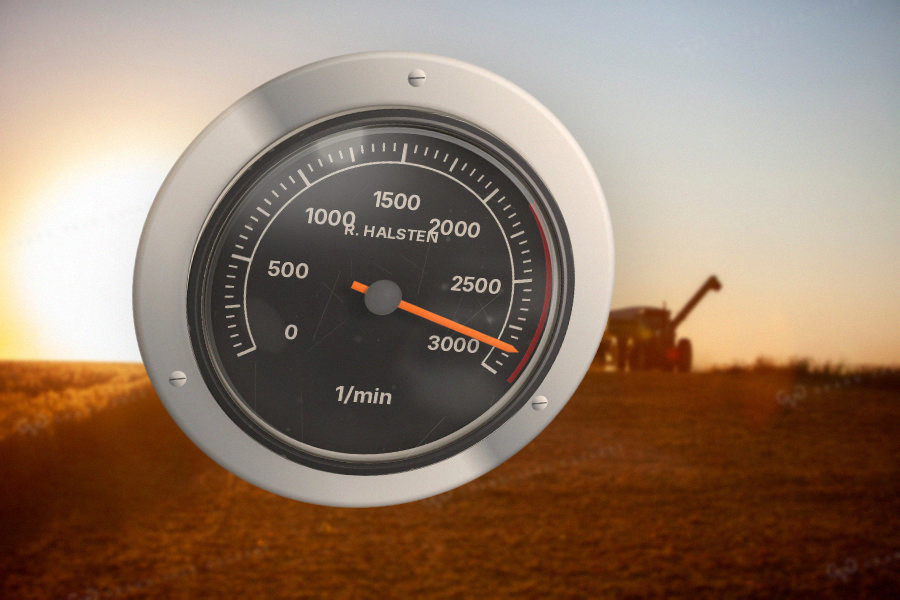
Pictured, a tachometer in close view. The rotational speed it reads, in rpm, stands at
2850 rpm
